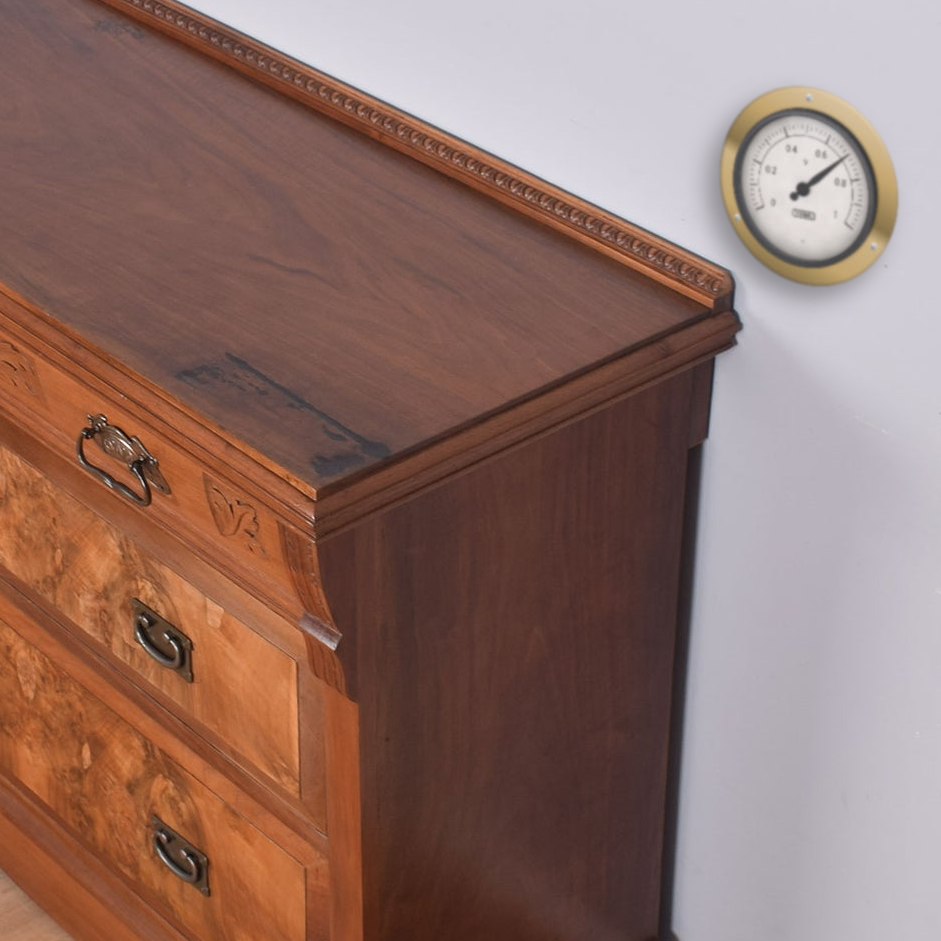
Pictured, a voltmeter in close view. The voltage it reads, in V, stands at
0.7 V
